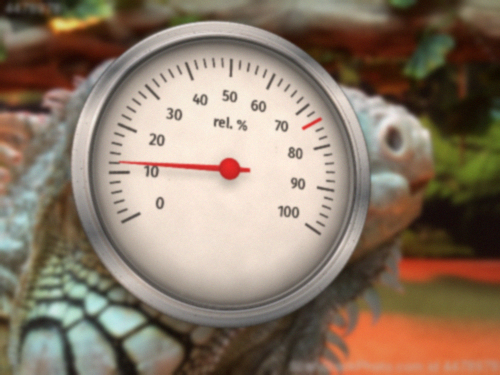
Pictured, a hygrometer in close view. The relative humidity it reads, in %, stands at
12 %
